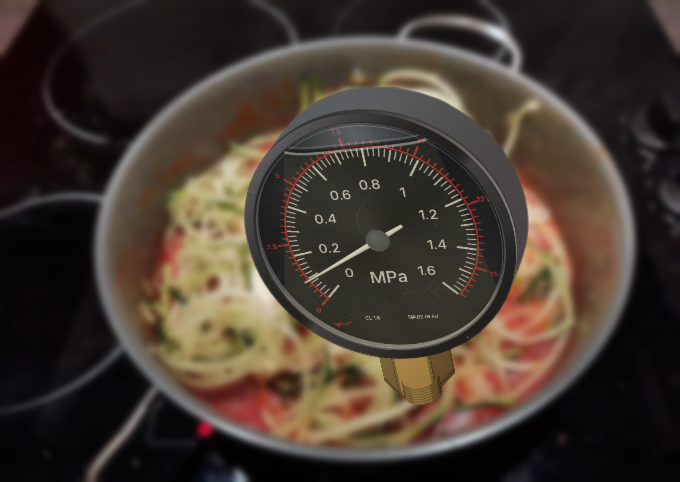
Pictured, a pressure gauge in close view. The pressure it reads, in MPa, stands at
0.1 MPa
